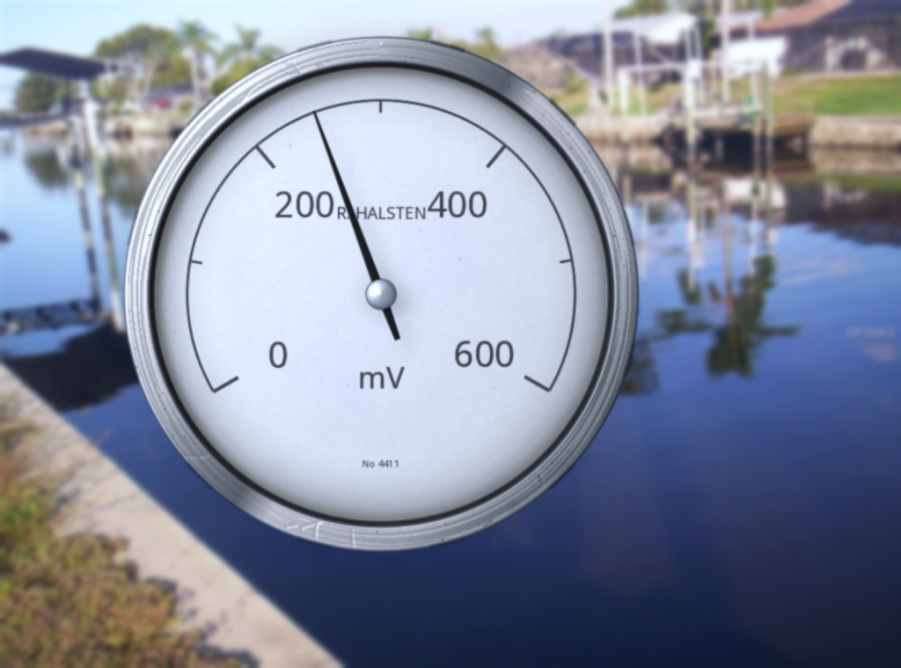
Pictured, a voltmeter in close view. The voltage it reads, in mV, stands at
250 mV
